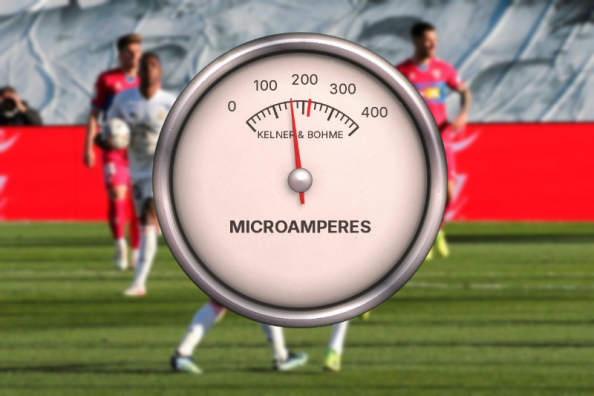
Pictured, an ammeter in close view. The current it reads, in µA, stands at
160 µA
